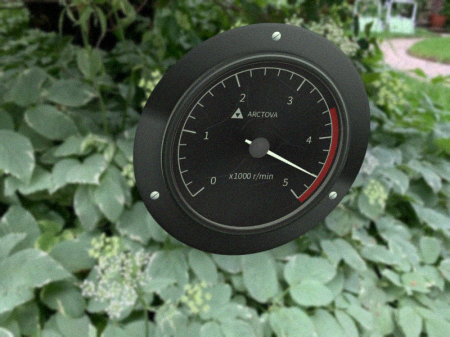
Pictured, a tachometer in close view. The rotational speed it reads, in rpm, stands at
4600 rpm
